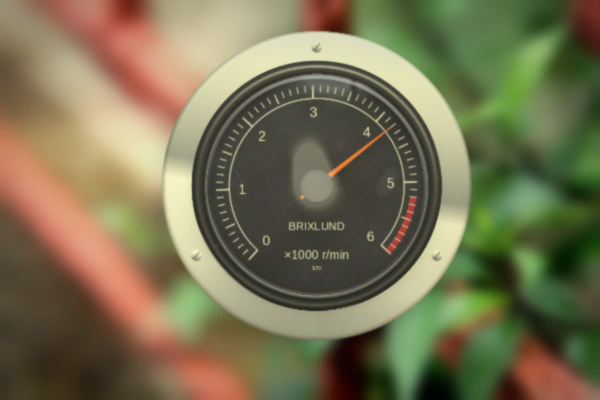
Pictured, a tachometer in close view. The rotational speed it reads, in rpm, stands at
4200 rpm
